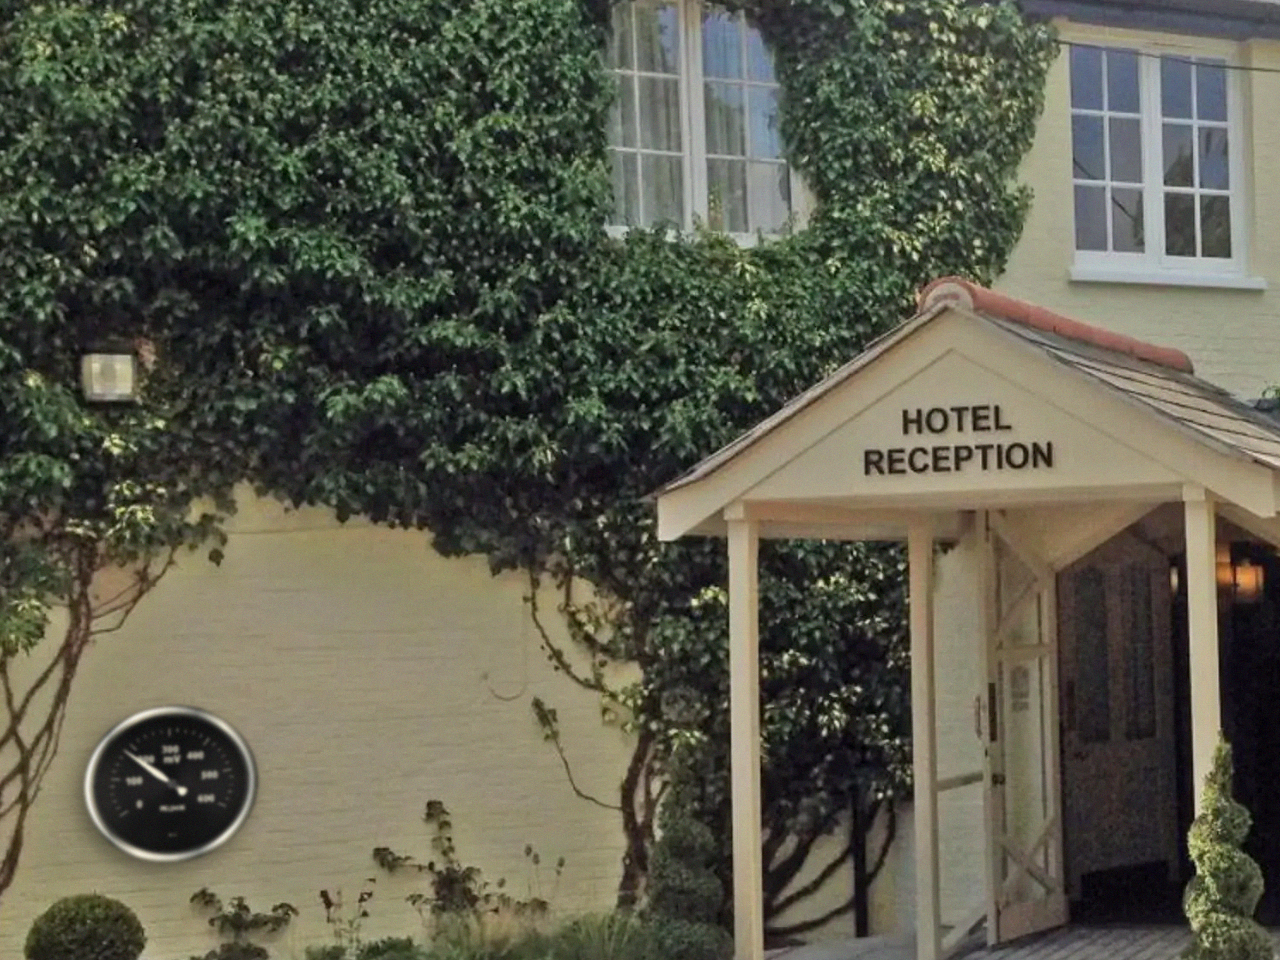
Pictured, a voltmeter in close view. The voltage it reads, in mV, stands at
180 mV
